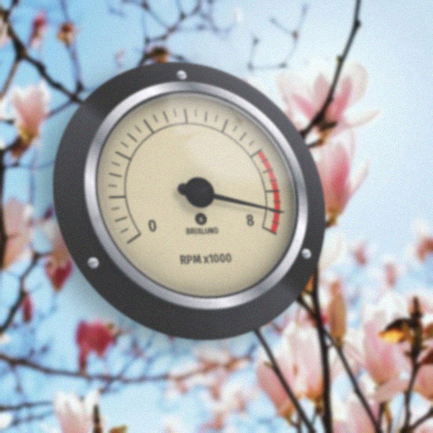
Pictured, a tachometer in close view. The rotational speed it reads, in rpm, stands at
7500 rpm
